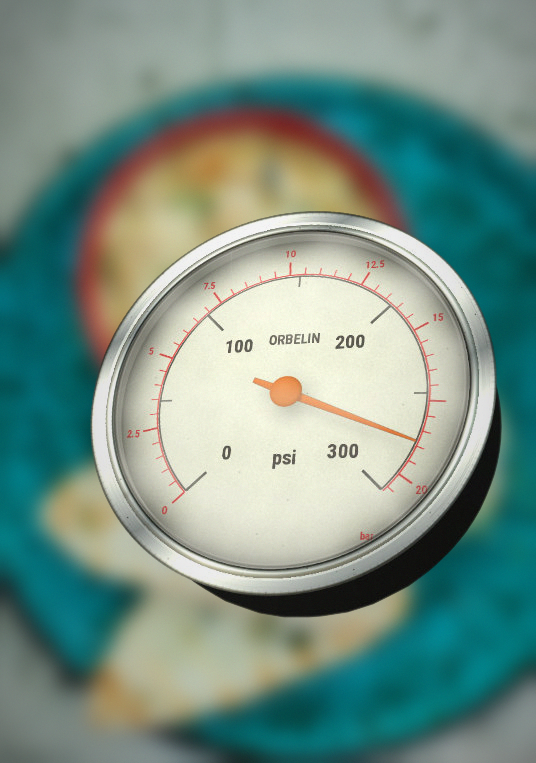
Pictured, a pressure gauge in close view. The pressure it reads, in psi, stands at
275 psi
